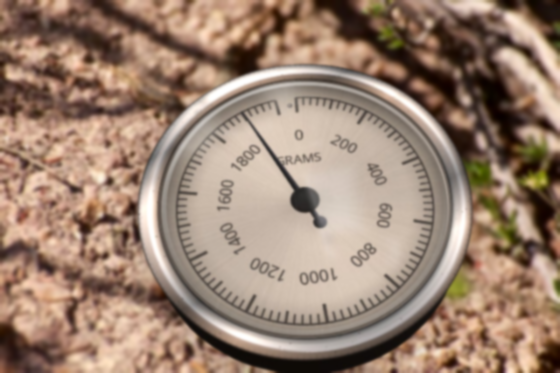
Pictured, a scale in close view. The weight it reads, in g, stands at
1900 g
